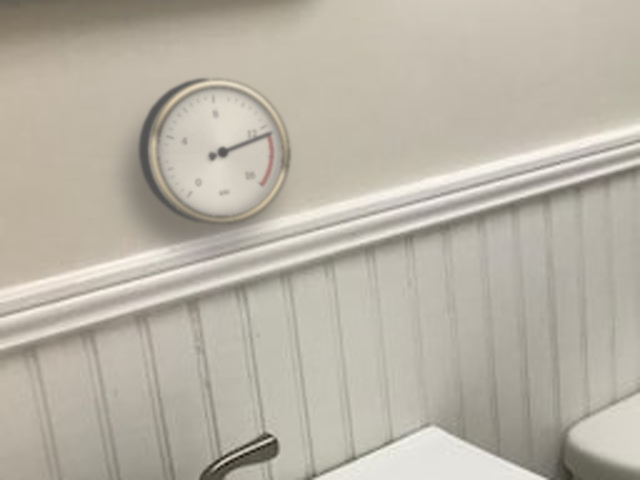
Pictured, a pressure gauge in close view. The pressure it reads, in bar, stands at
12.5 bar
